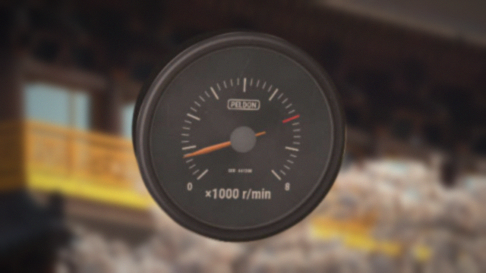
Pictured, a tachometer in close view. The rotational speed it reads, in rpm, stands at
800 rpm
